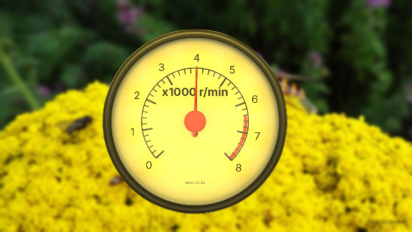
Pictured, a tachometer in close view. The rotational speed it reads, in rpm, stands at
4000 rpm
